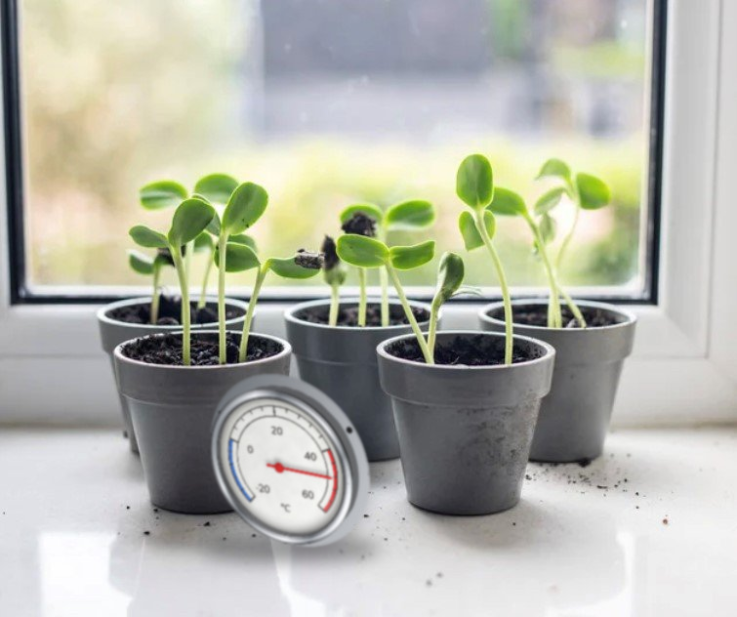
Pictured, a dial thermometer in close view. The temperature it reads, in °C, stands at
48 °C
